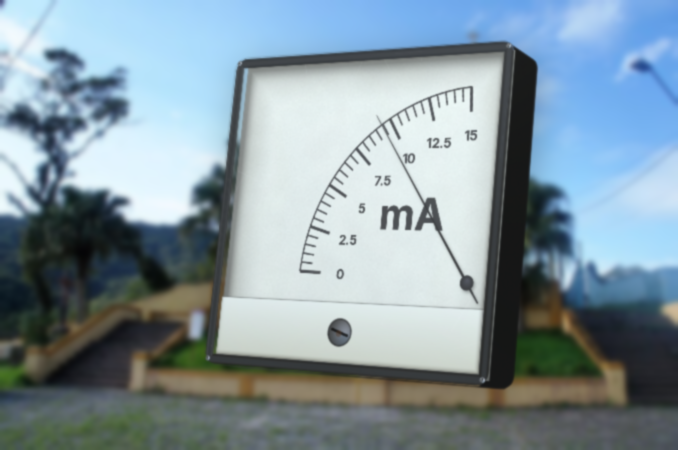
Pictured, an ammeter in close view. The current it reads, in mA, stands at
9.5 mA
